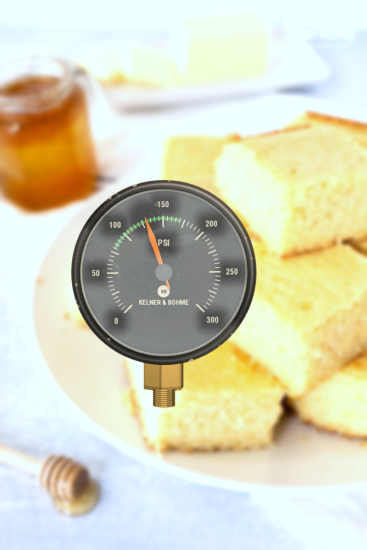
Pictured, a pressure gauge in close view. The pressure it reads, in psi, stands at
130 psi
